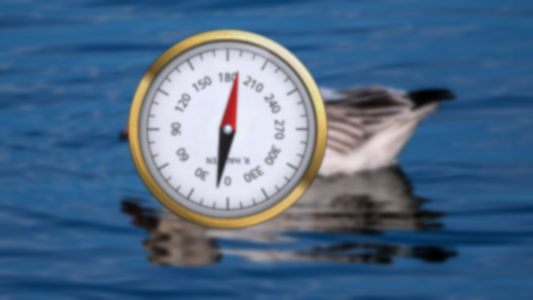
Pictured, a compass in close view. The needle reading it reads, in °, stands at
190 °
